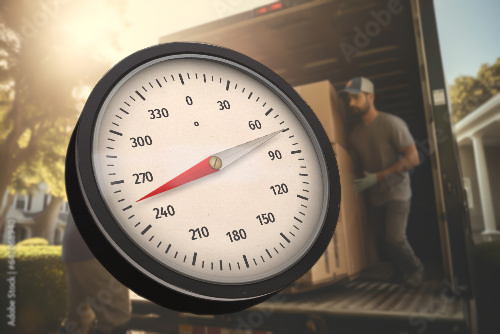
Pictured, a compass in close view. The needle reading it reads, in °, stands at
255 °
